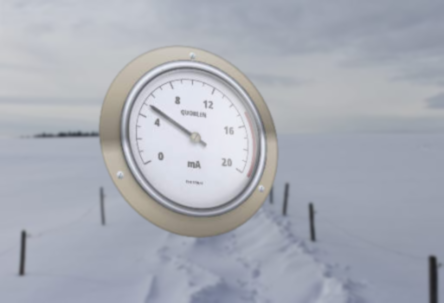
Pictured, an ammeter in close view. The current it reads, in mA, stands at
5 mA
